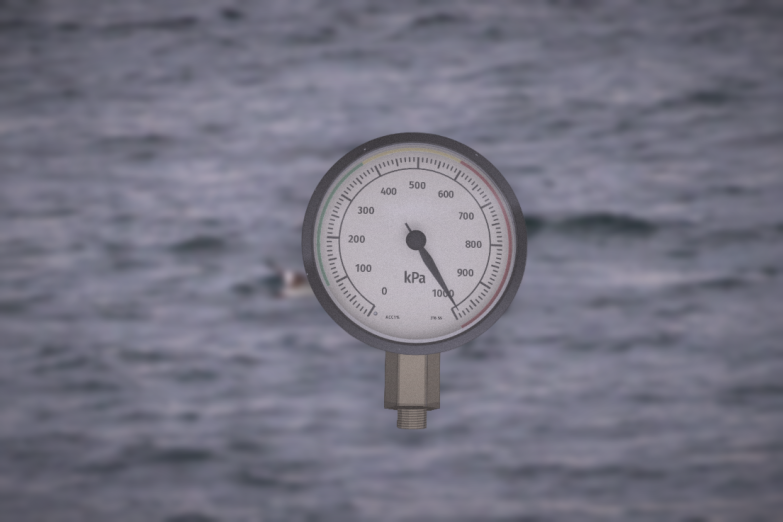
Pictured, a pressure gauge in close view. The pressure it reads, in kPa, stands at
990 kPa
